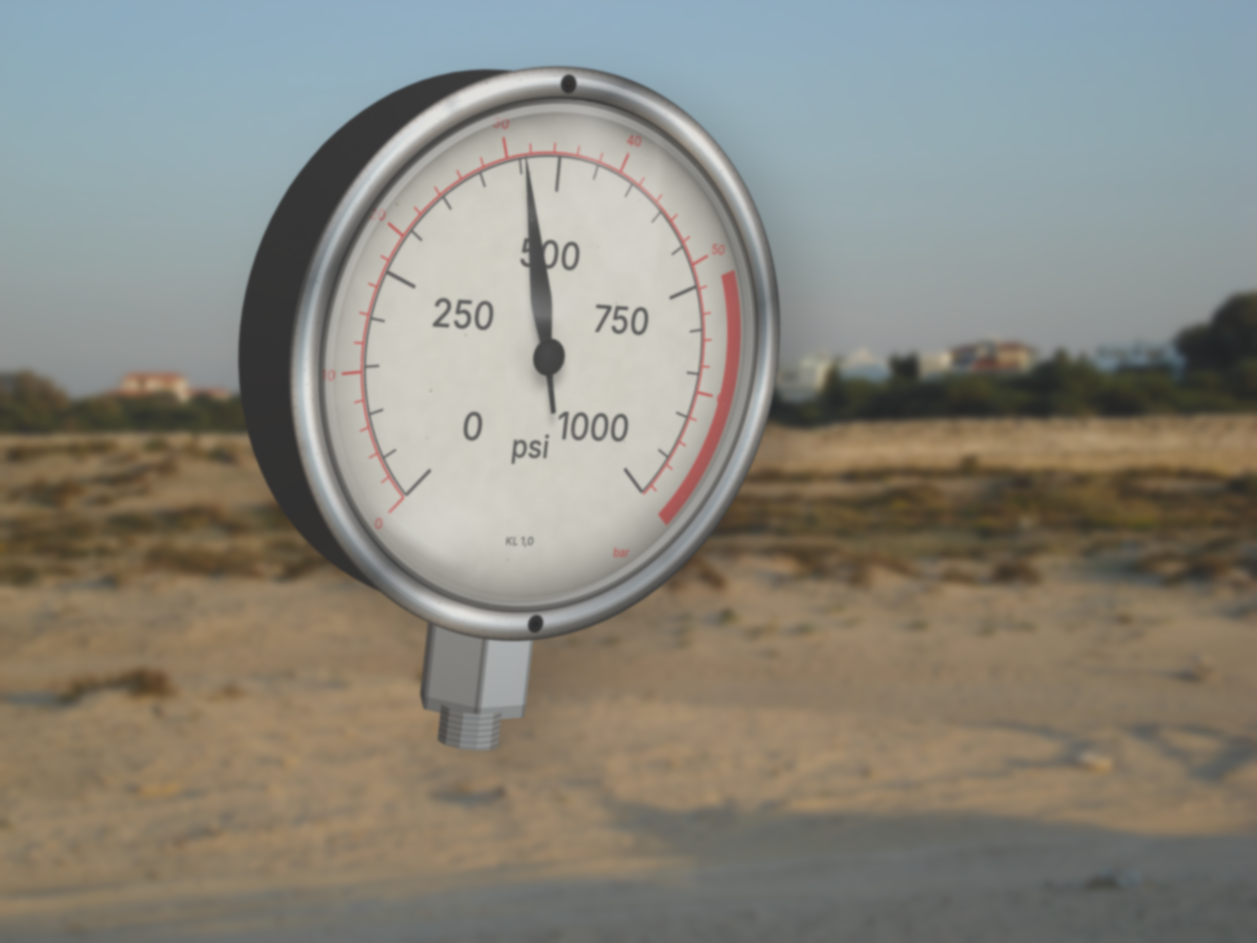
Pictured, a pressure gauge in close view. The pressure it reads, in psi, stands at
450 psi
